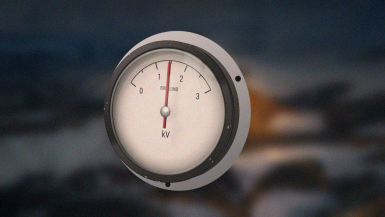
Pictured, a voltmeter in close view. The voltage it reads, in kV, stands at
1.5 kV
